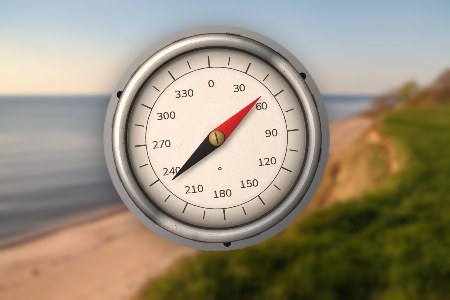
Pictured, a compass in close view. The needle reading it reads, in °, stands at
52.5 °
